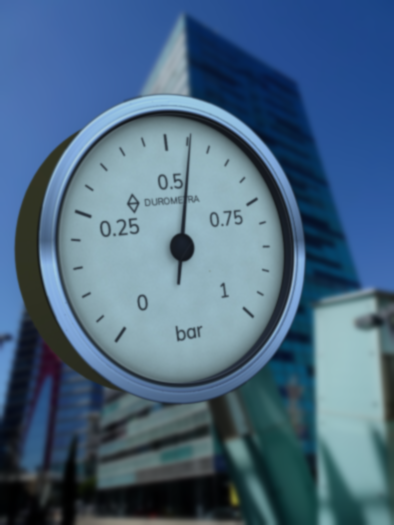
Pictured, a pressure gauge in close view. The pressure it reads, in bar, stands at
0.55 bar
